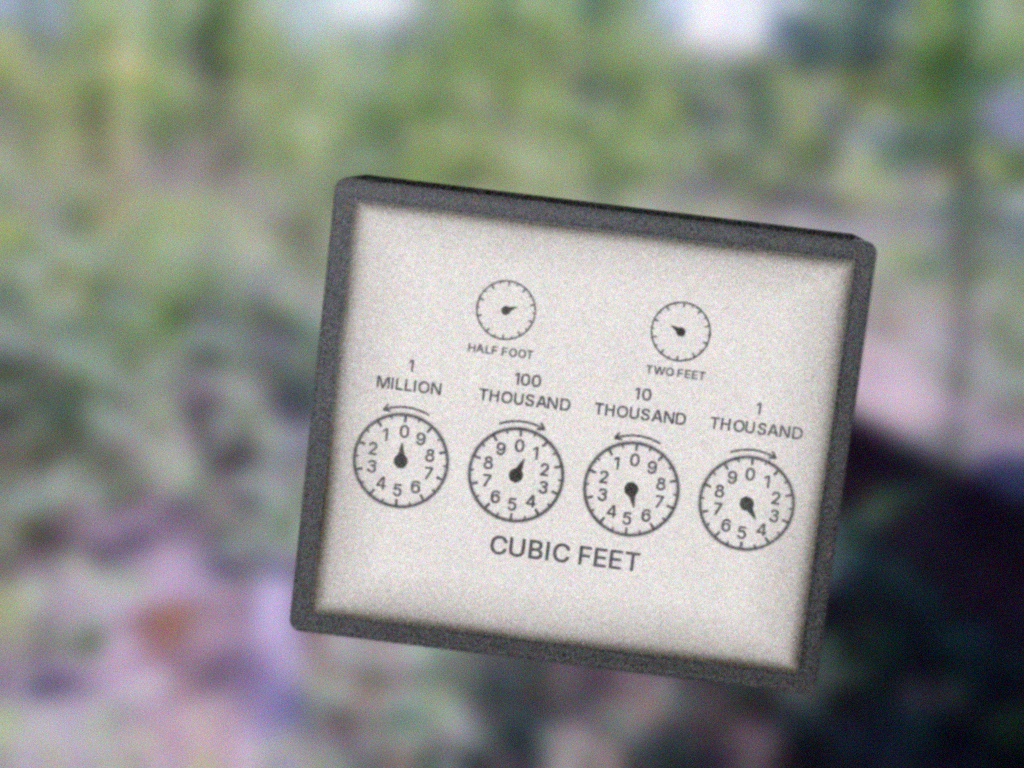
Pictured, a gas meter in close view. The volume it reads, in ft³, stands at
5400 ft³
